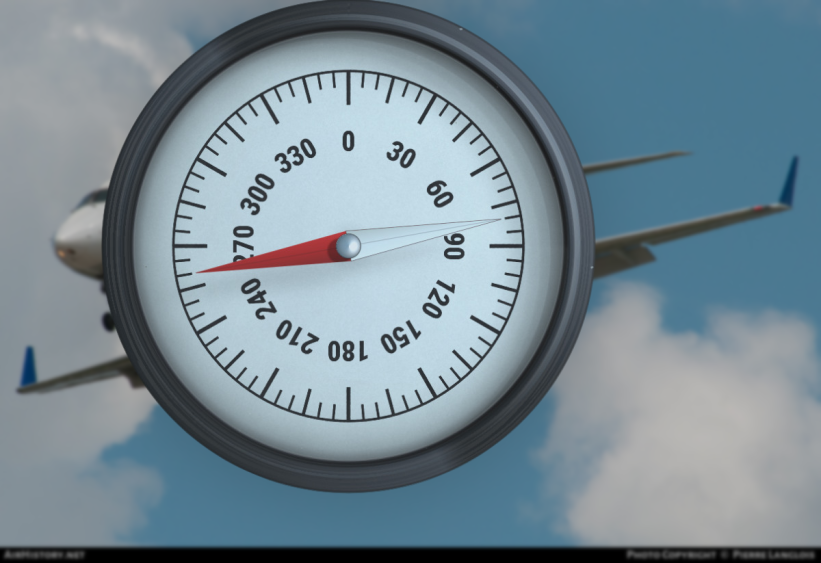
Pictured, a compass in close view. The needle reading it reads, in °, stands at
260 °
